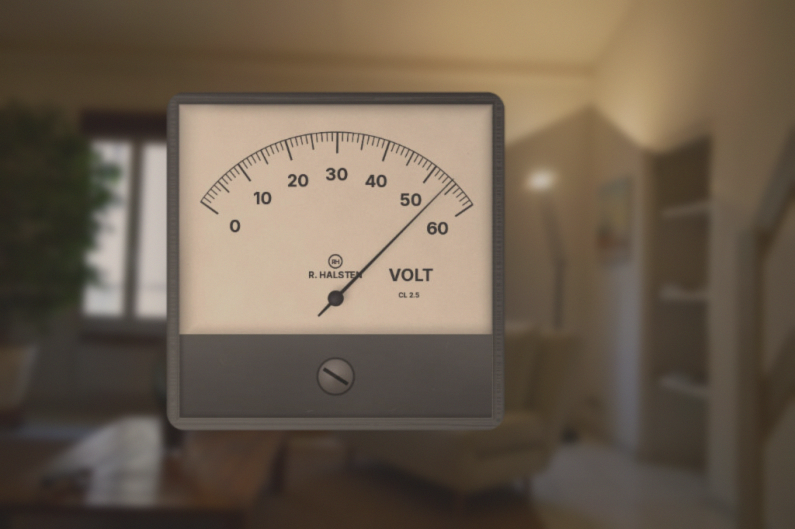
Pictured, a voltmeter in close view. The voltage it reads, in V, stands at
54 V
